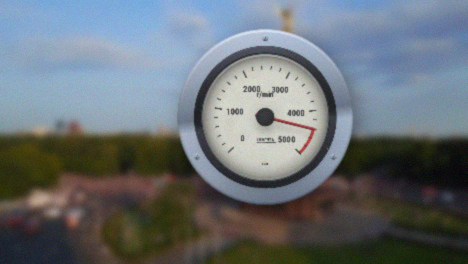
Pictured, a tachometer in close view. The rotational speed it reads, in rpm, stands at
4400 rpm
